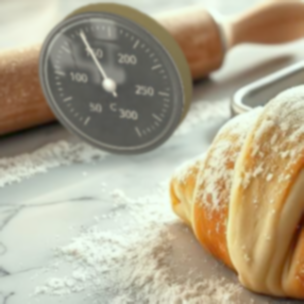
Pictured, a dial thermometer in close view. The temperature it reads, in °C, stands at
150 °C
